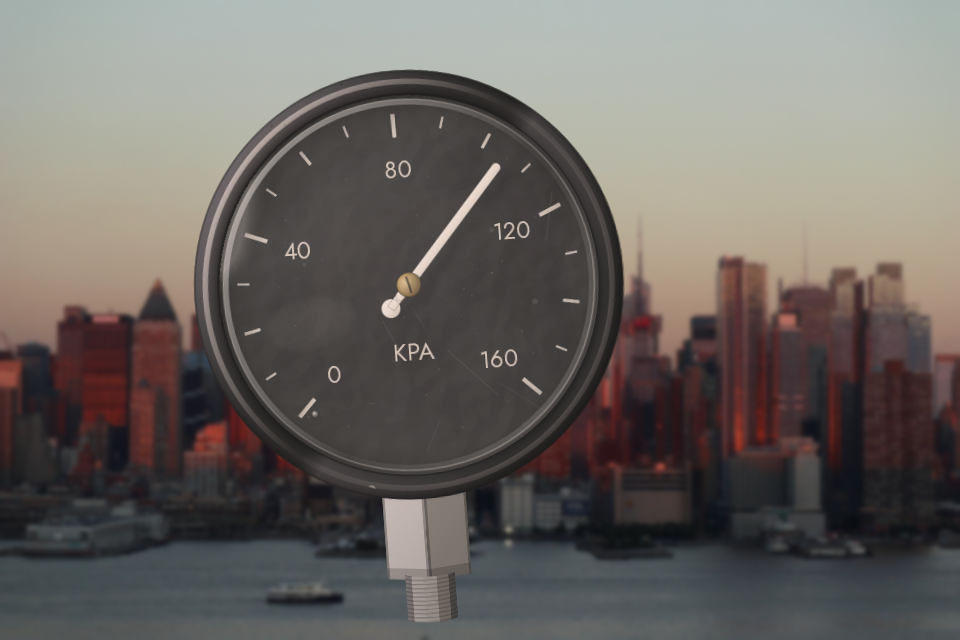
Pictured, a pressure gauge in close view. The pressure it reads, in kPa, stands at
105 kPa
